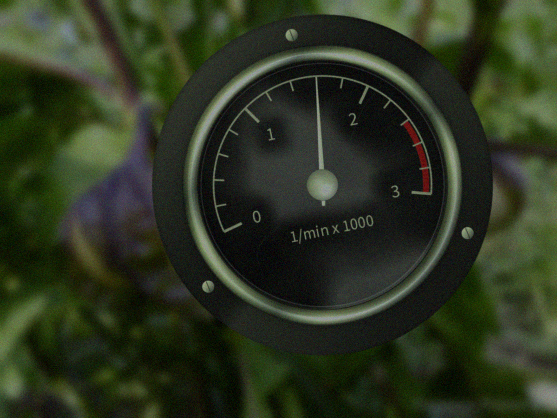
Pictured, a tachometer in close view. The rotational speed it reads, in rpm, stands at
1600 rpm
